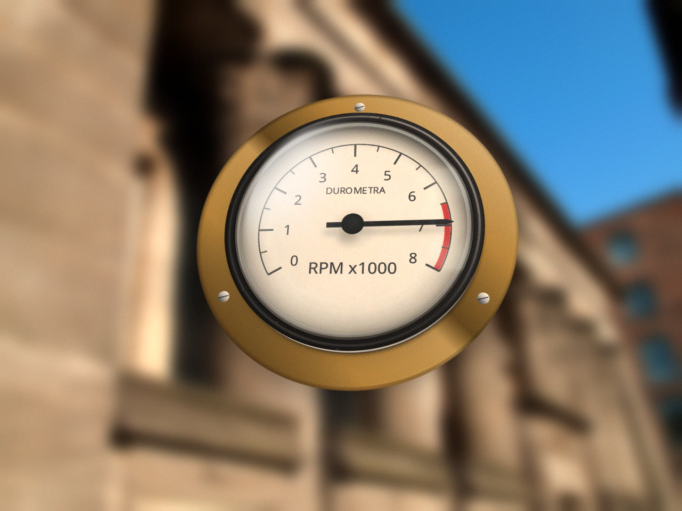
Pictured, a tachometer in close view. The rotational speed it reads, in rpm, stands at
7000 rpm
